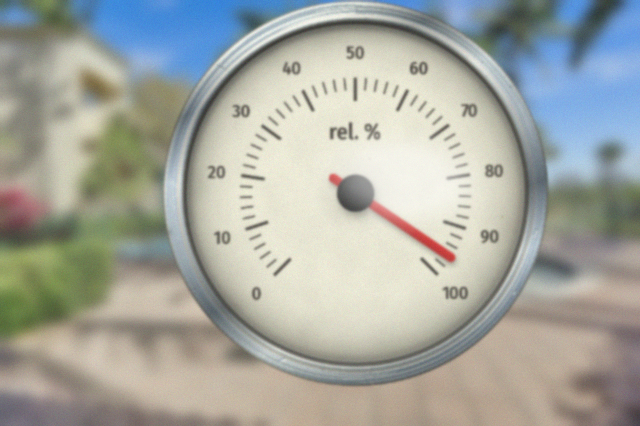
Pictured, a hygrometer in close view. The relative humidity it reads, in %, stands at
96 %
